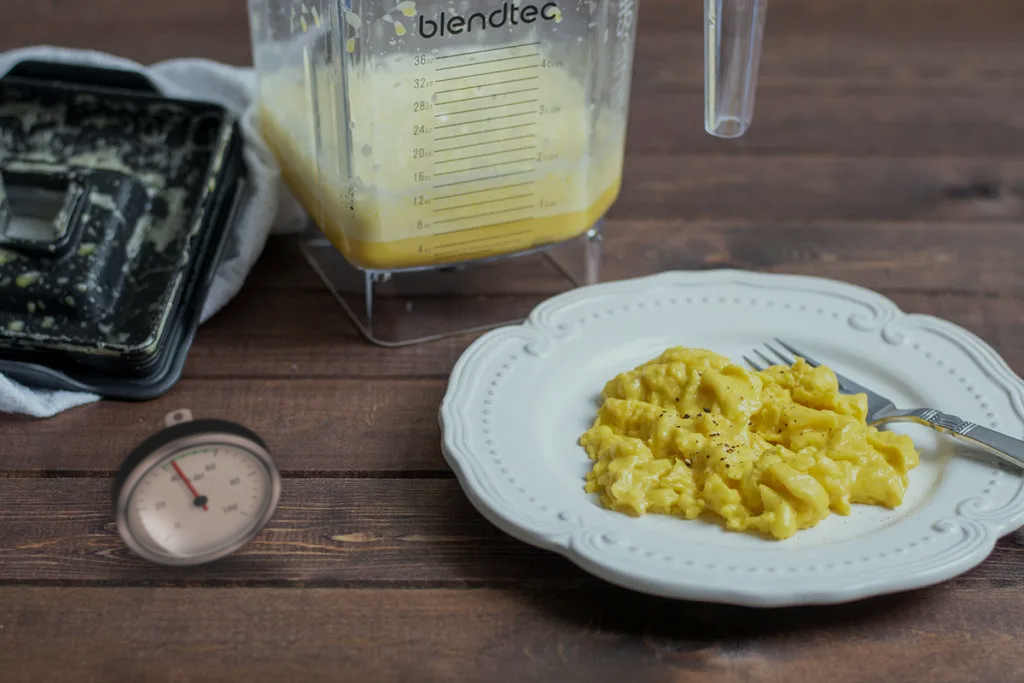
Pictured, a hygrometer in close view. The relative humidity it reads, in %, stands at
44 %
